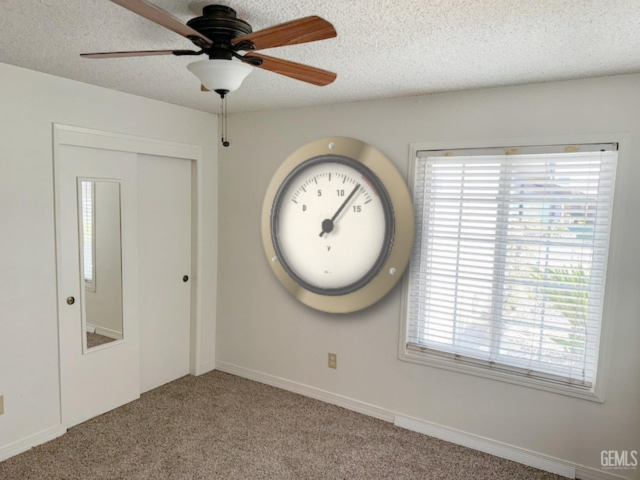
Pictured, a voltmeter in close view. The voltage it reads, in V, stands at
12.5 V
